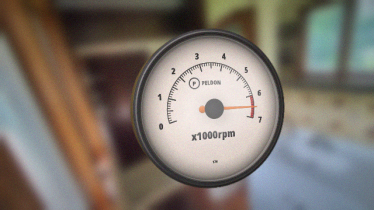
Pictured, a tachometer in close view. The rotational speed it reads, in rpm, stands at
6500 rpm
